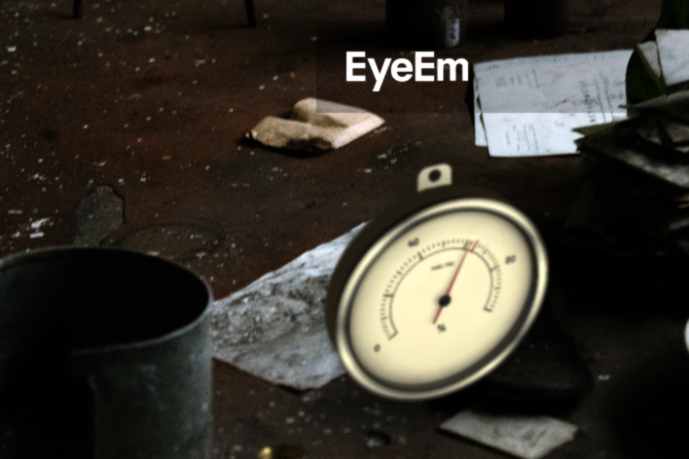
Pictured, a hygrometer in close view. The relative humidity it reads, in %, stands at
60 %
